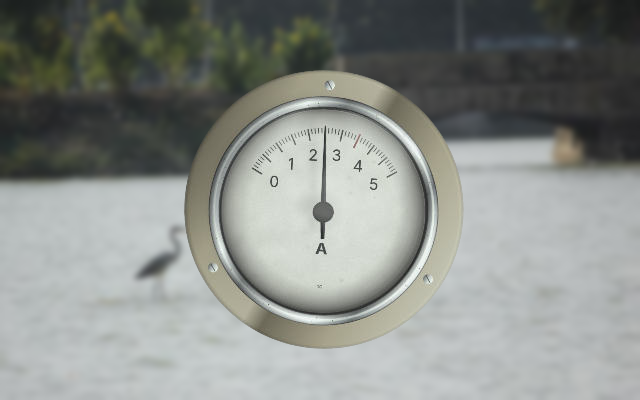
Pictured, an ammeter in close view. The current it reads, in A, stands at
2.5 A
